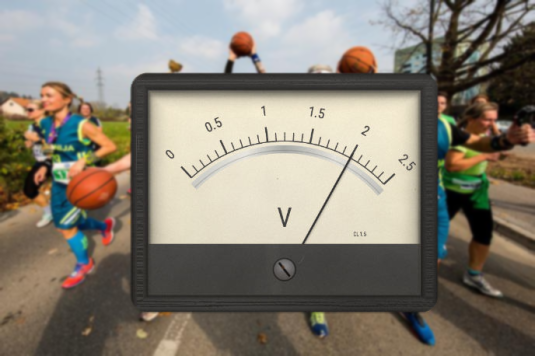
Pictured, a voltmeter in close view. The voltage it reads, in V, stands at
2 V
